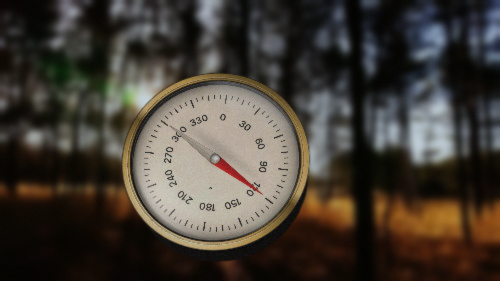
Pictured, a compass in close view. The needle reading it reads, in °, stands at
120 °
